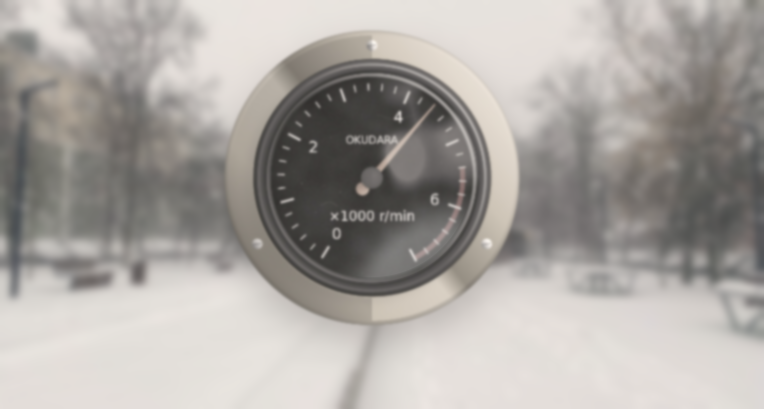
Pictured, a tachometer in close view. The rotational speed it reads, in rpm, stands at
4400 rpm
